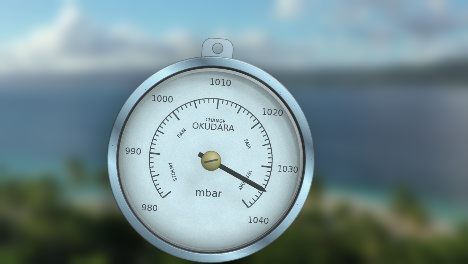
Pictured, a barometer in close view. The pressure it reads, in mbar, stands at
1035 mbar
